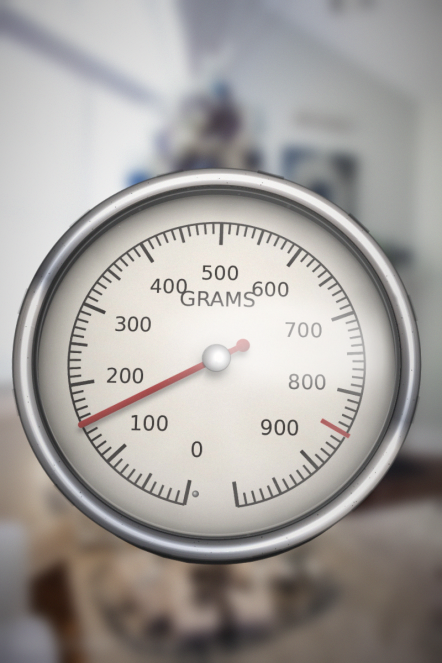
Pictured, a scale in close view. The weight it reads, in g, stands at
150 g
